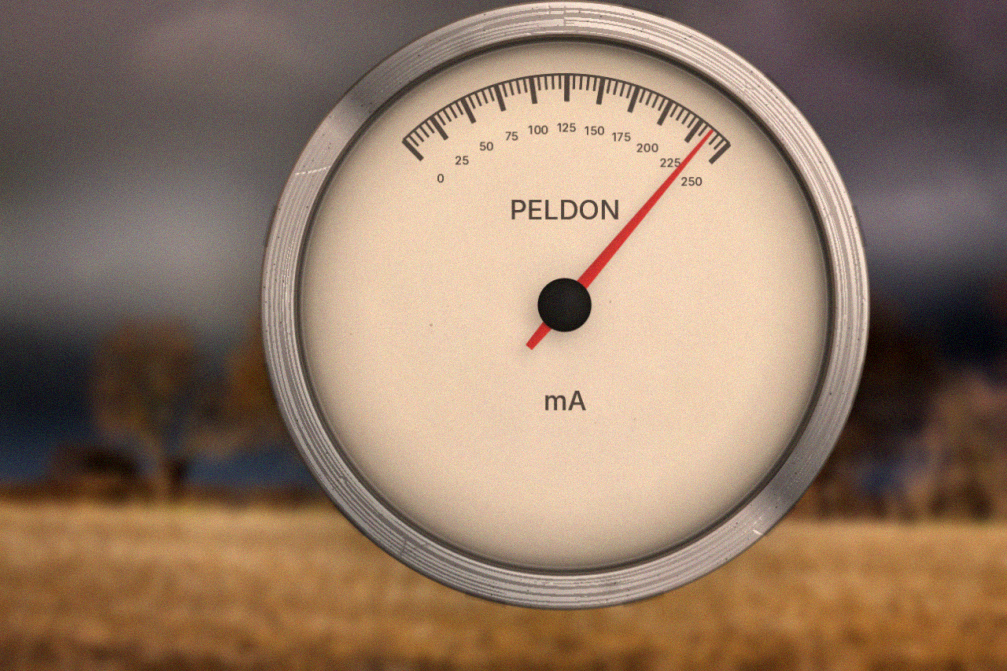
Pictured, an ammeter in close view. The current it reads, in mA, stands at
235 mA
